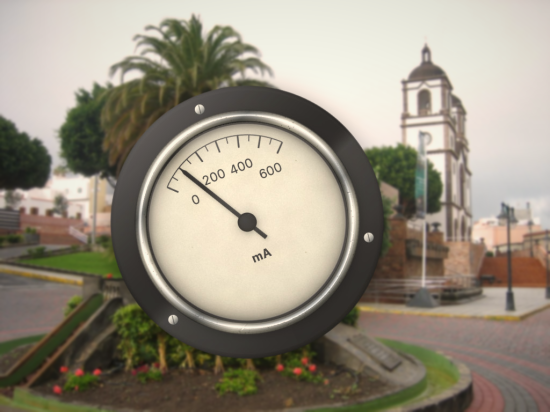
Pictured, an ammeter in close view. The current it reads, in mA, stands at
100 mA
